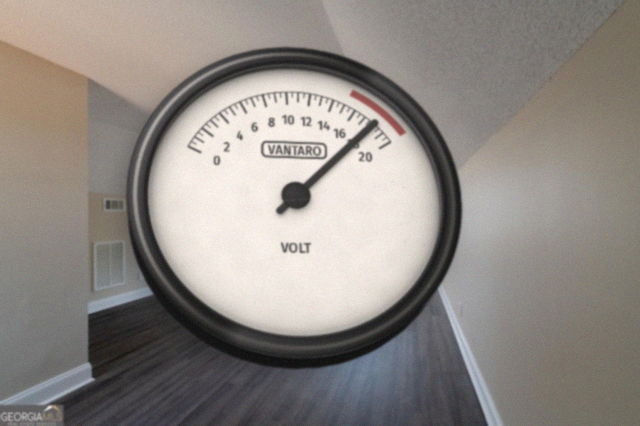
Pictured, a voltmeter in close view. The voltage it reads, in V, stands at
18 V
